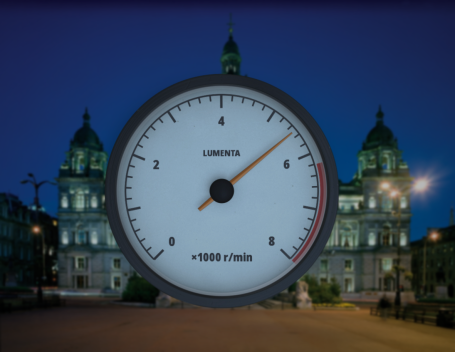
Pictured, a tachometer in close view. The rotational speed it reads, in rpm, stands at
5500 rpm
